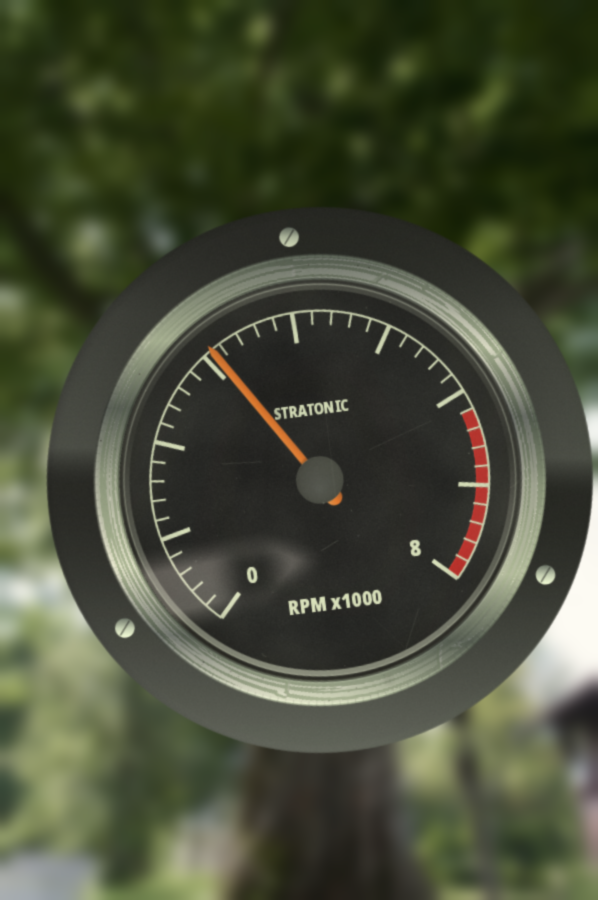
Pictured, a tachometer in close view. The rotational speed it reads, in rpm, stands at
3100 rpm
